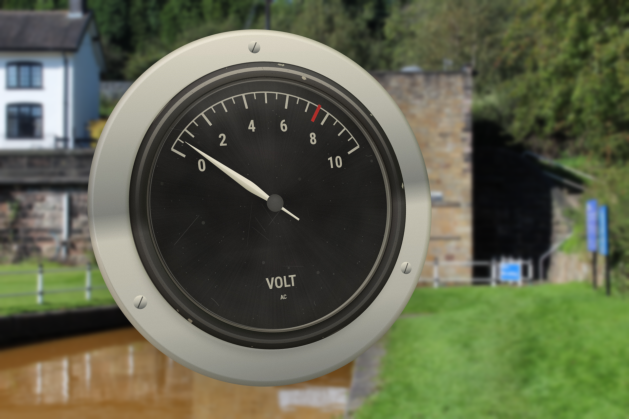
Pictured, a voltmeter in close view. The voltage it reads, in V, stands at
0.5 V
